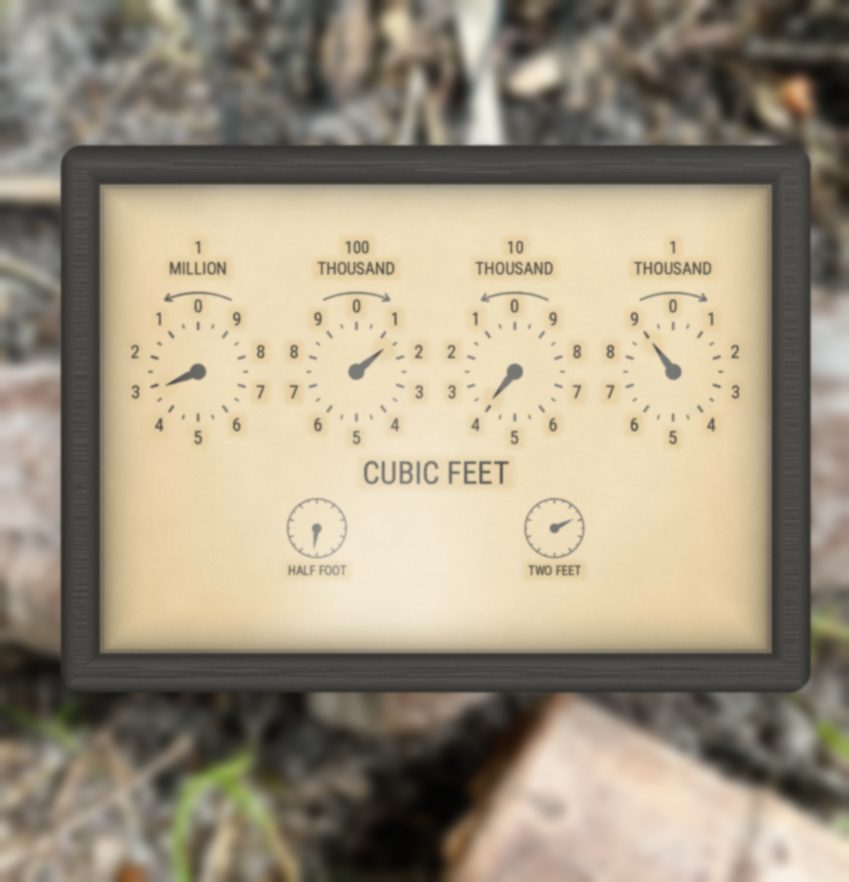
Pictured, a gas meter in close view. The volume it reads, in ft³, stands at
313900 ft³
